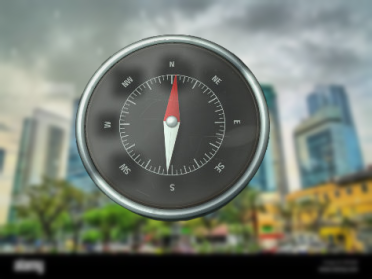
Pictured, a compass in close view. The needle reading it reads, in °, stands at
5 °
